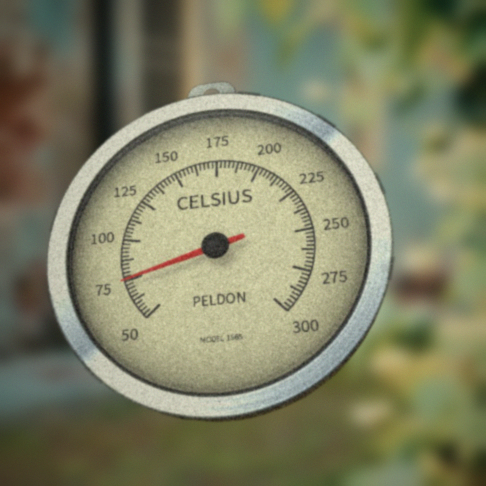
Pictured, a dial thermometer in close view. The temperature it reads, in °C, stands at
75 °C
